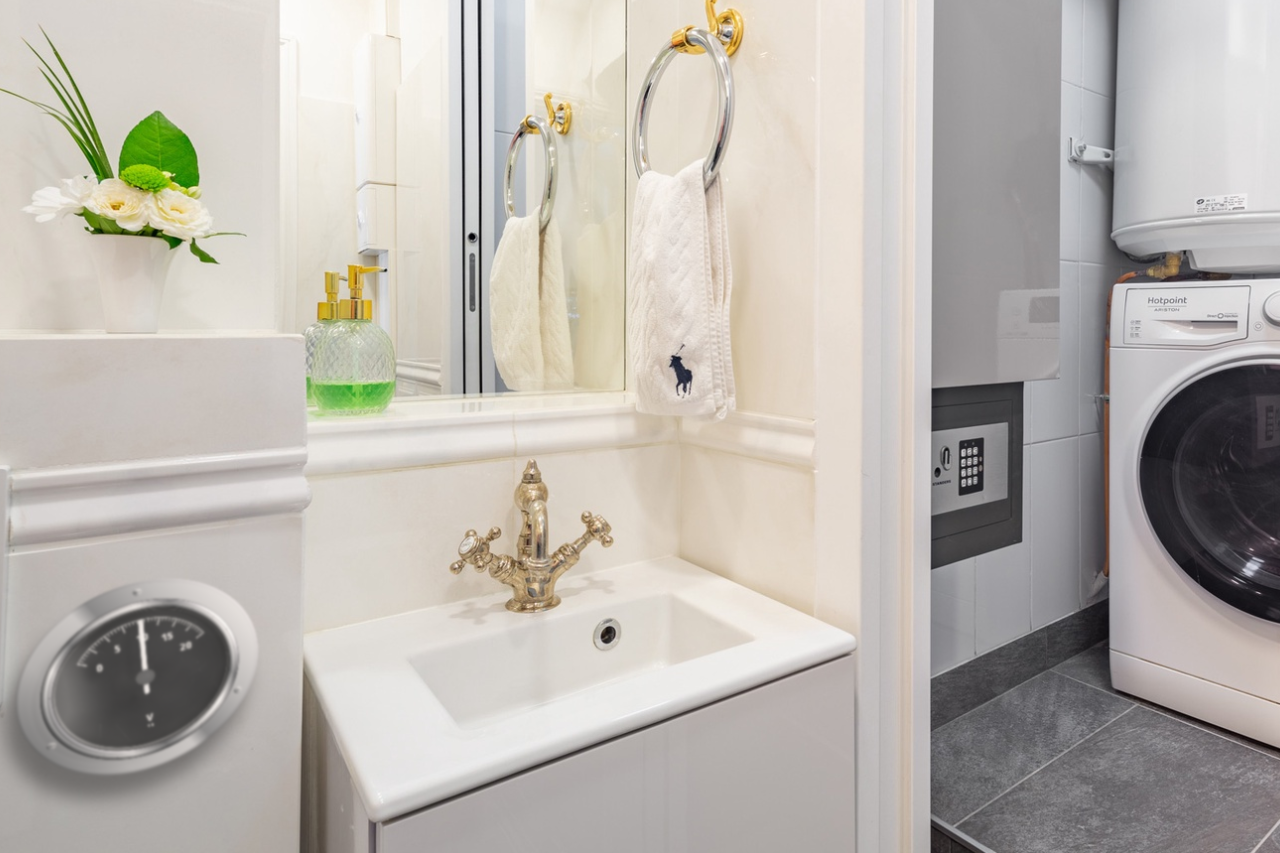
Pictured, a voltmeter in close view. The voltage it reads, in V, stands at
10 V
